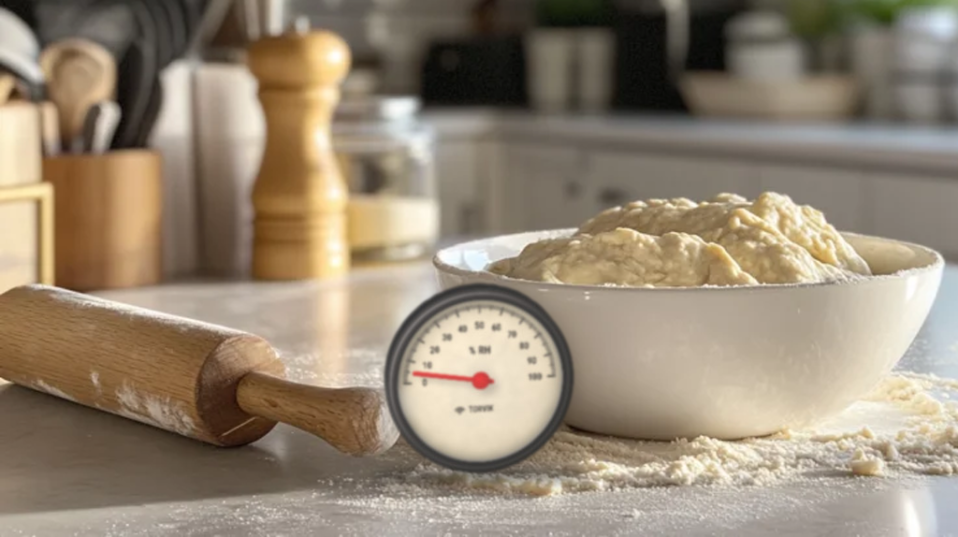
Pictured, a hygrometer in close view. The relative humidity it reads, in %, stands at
5 %
